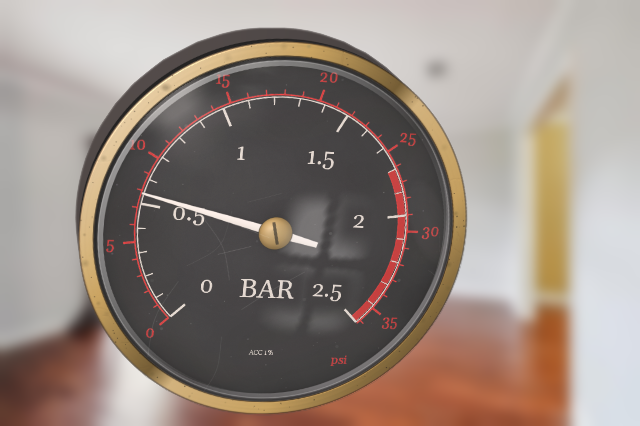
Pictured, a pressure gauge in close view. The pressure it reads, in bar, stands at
0.55 bar
